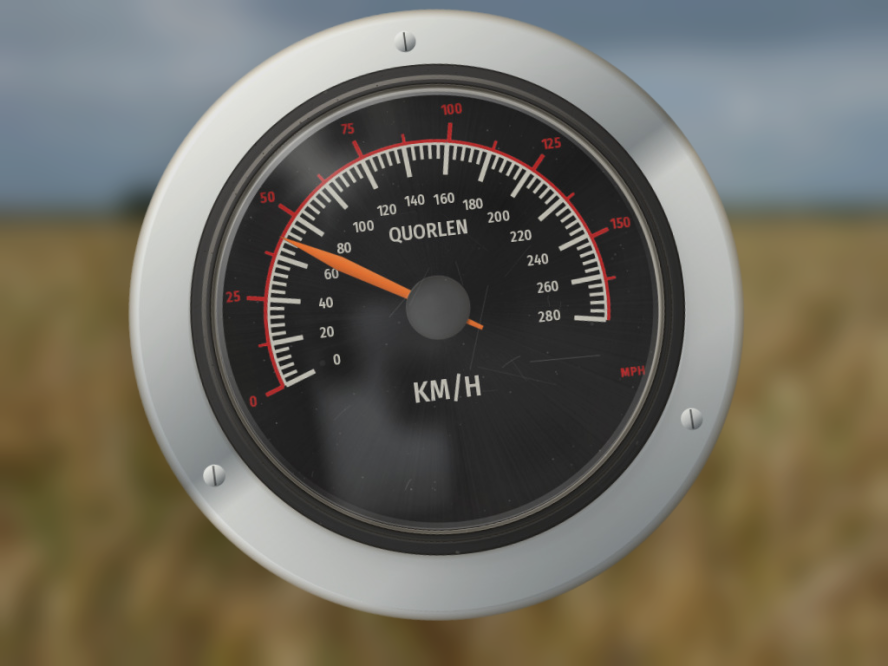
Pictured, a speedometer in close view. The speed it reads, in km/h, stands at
68 km/h
